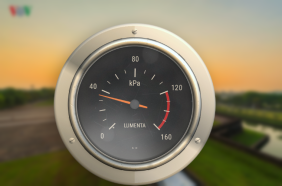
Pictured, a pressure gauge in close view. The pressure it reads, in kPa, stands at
35 kPa
